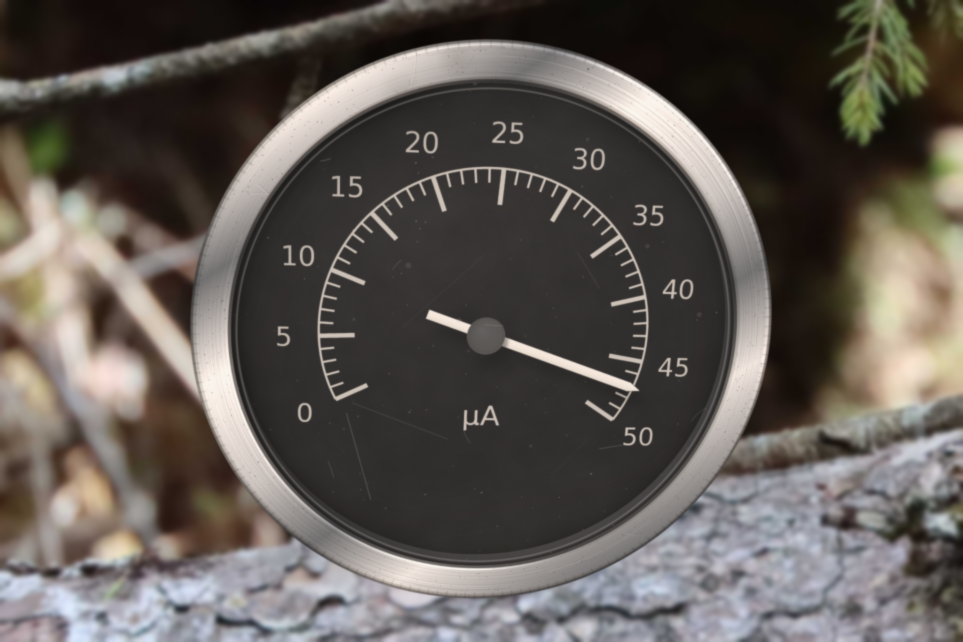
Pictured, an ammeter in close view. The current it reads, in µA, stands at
47 µA
